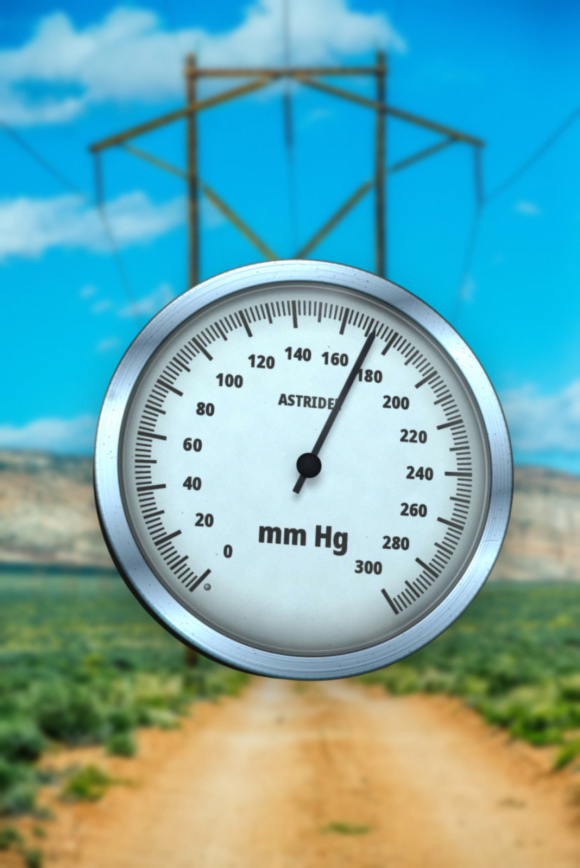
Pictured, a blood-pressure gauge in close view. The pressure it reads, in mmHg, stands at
172 mmHg
